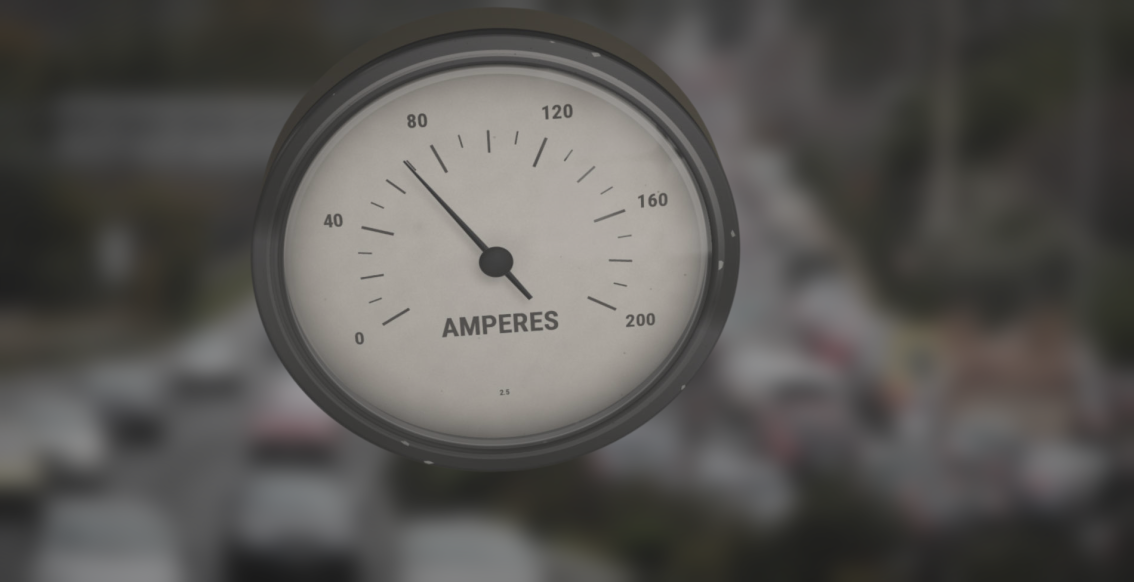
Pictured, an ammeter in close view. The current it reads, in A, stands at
70 A
